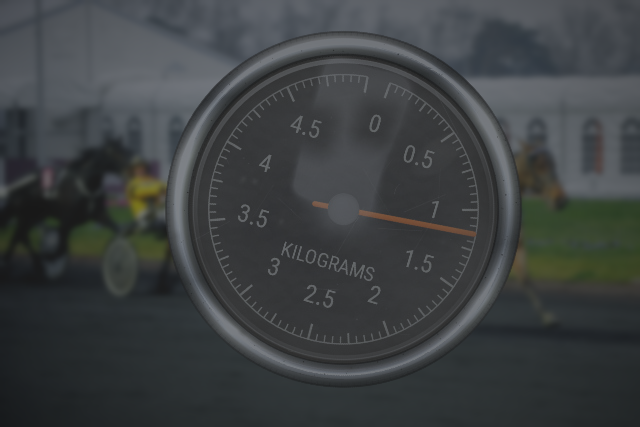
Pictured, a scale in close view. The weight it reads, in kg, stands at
1.15 kg
